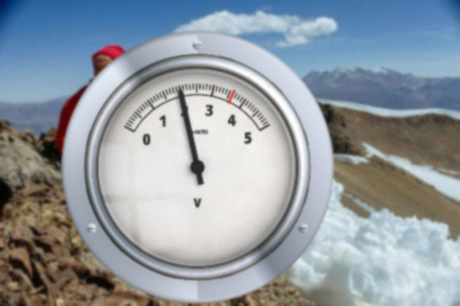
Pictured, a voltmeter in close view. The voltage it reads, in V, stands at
2 V
